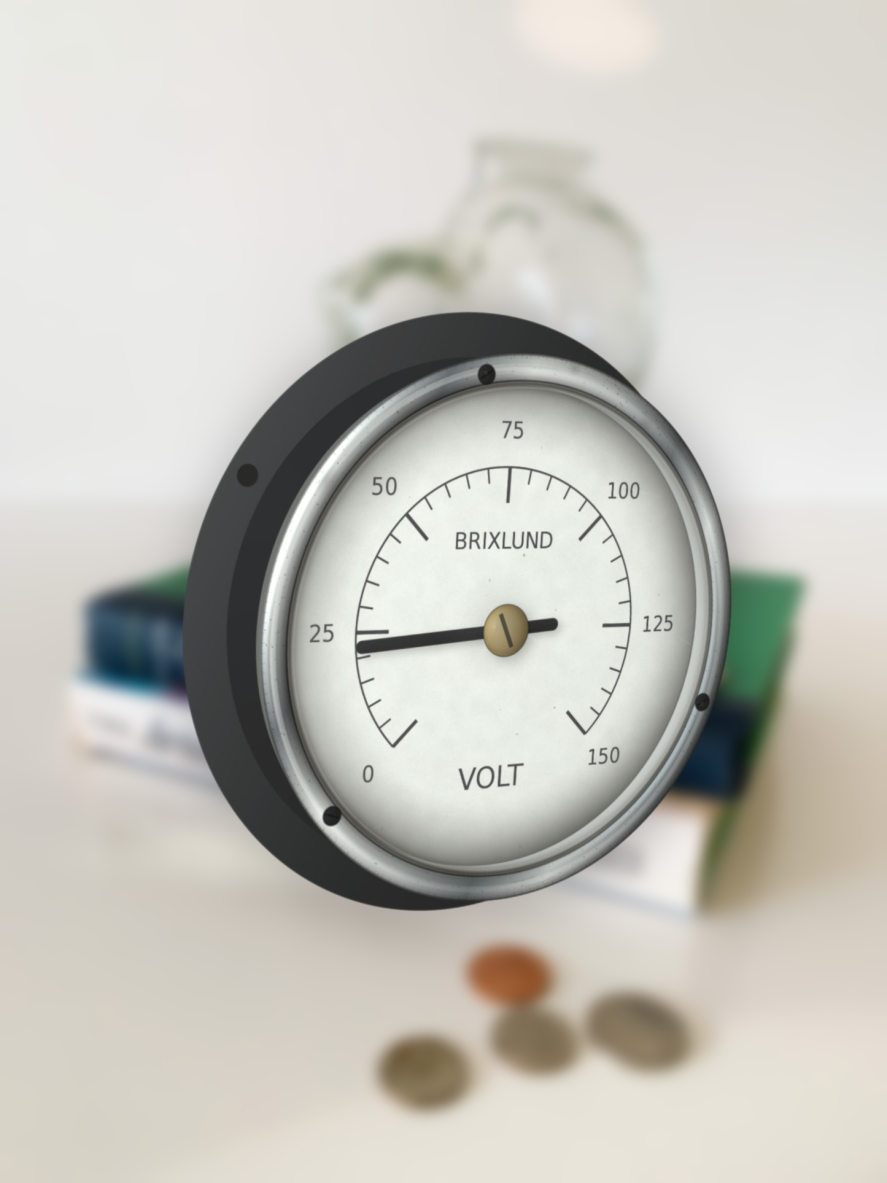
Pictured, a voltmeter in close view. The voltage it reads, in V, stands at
22.5 V
